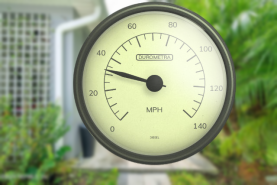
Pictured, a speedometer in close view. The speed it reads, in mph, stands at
32.5 mph
